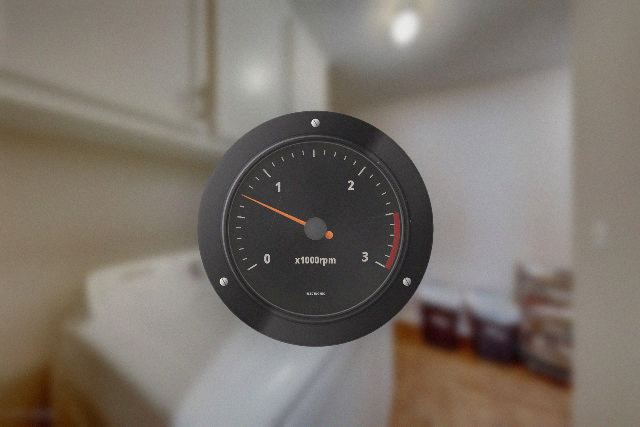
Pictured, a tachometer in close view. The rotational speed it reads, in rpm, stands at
700 rpm
